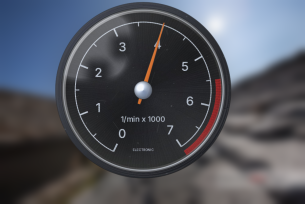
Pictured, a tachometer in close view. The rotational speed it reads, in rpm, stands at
4000 rpm
